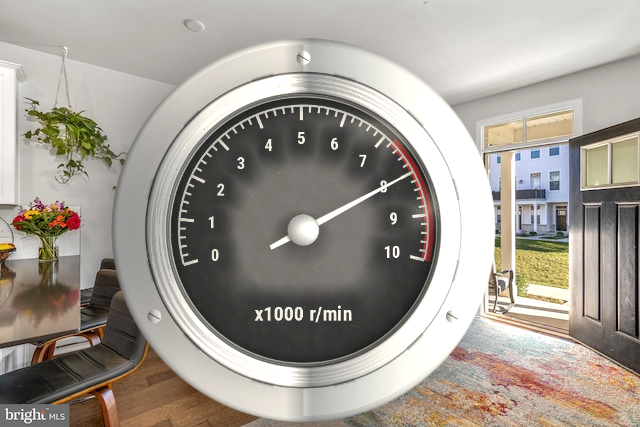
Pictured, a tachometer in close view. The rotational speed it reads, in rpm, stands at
8000 rpm
